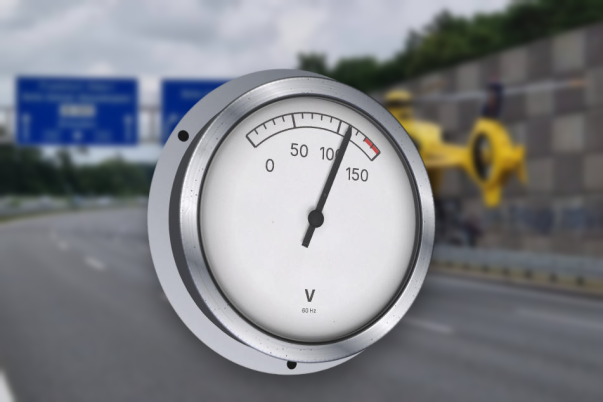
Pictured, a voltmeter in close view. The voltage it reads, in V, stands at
110 V
